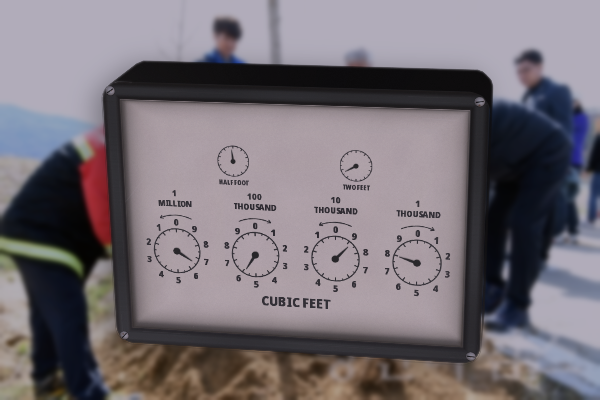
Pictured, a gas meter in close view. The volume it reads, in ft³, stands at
658800 ft³
